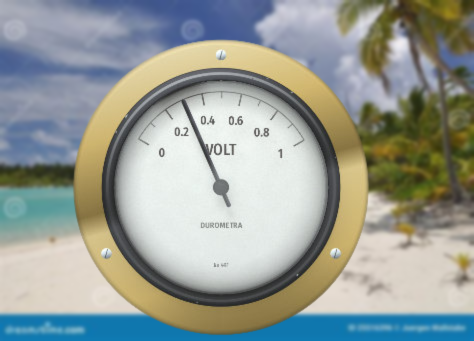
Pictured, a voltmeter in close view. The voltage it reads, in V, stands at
0.3 V
